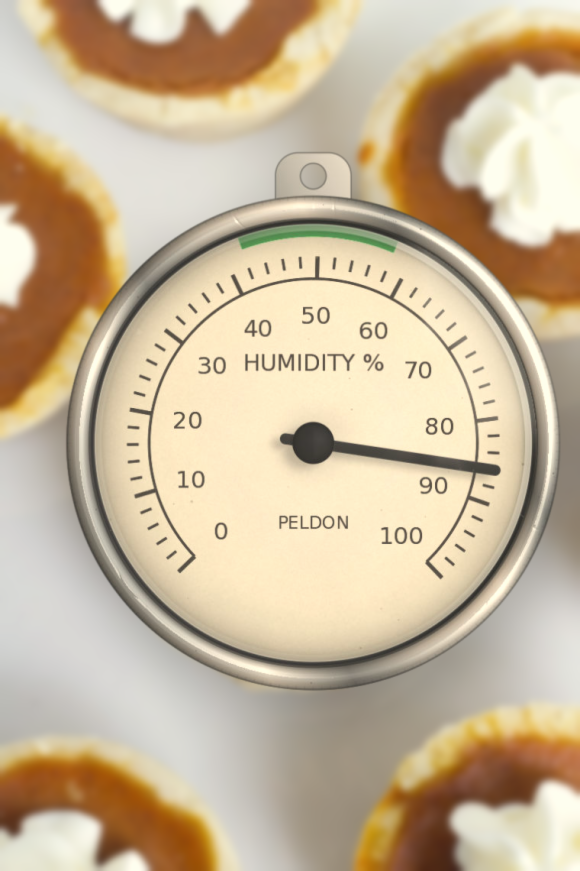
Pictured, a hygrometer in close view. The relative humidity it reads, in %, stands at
86 %
